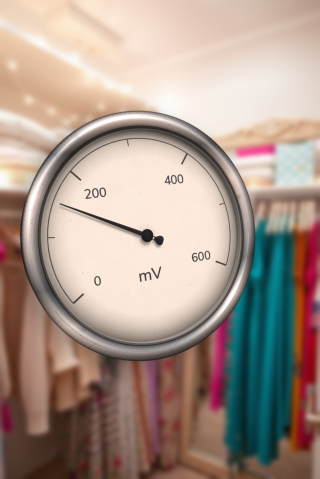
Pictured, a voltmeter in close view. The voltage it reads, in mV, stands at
150 mV
